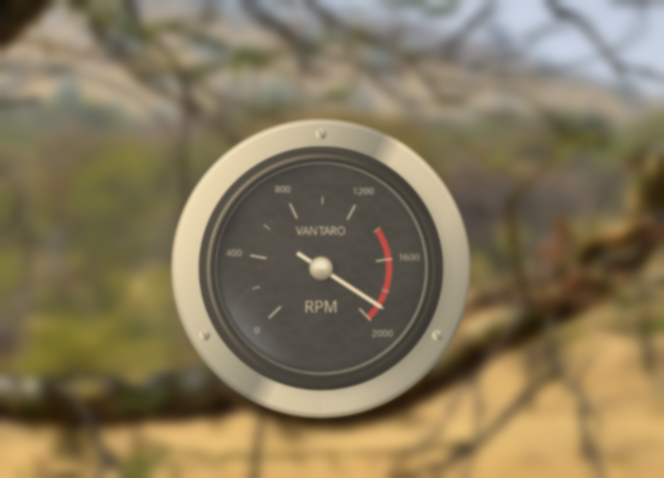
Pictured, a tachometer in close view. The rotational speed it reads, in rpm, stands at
1900 rpm
